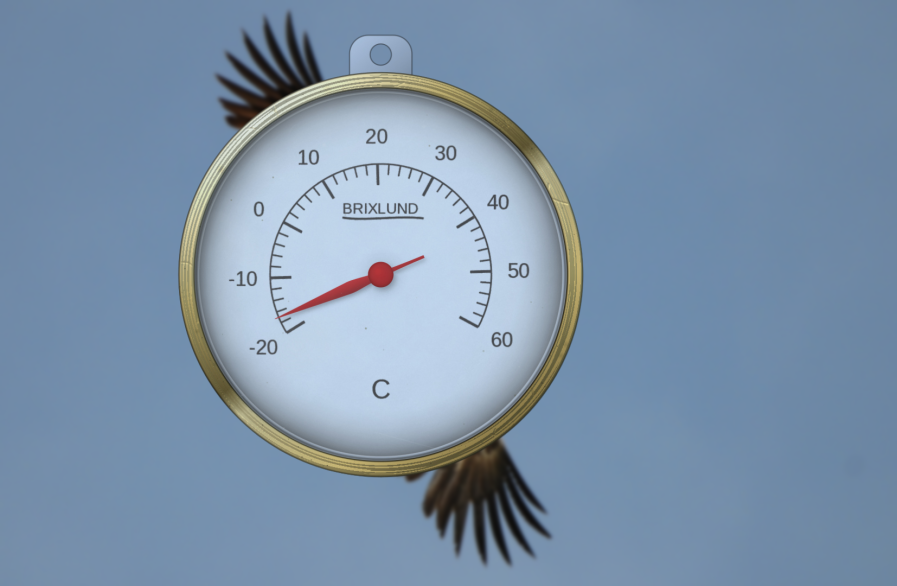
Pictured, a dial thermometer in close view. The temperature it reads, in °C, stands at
-17 °C
